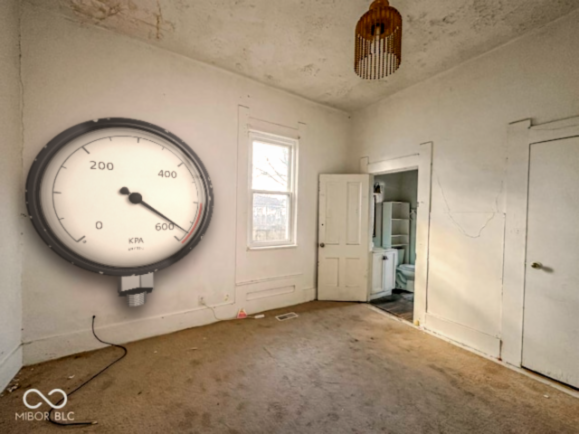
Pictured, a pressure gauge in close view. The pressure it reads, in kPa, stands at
575 kPa
